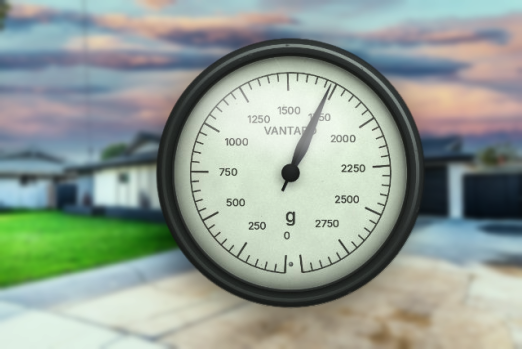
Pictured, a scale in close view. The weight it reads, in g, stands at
1725 g
